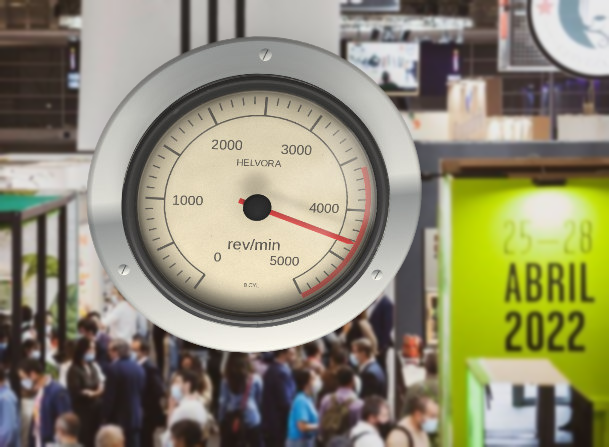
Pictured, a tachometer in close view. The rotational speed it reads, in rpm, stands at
4300 rpm
